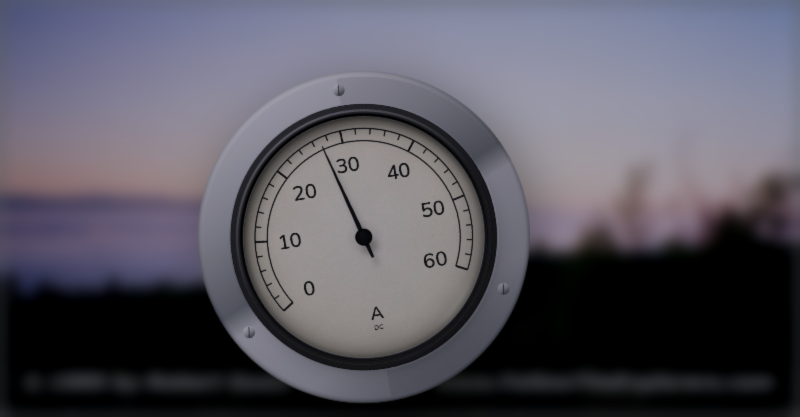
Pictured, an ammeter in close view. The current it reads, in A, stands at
27 A
